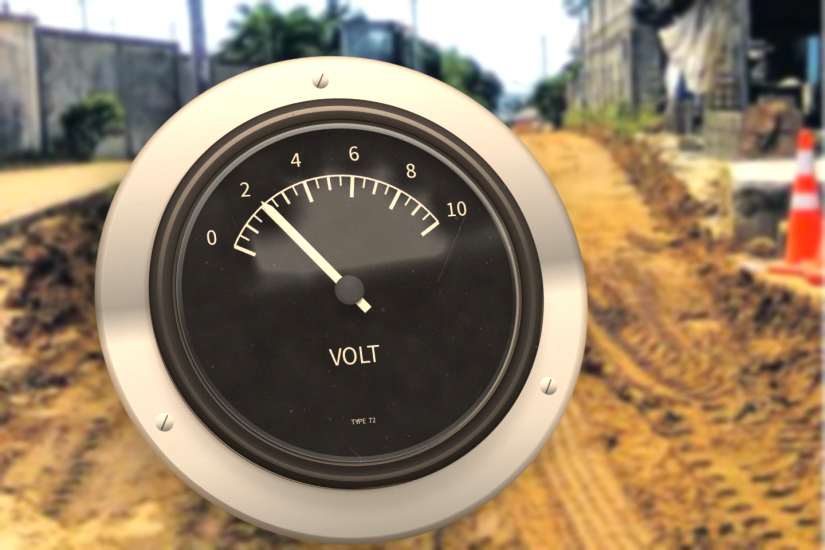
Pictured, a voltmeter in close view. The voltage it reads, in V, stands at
2 V
